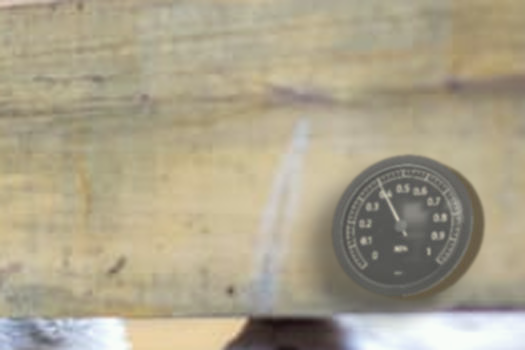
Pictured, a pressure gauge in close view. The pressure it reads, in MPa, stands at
0.4 MPa
